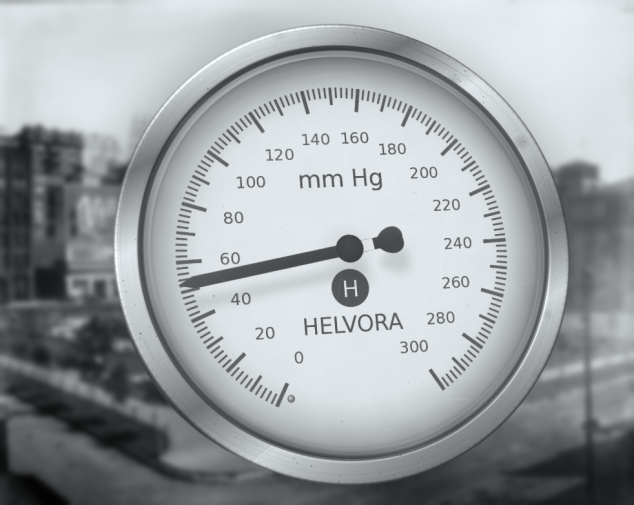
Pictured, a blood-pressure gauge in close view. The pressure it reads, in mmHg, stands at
52 mmHg
